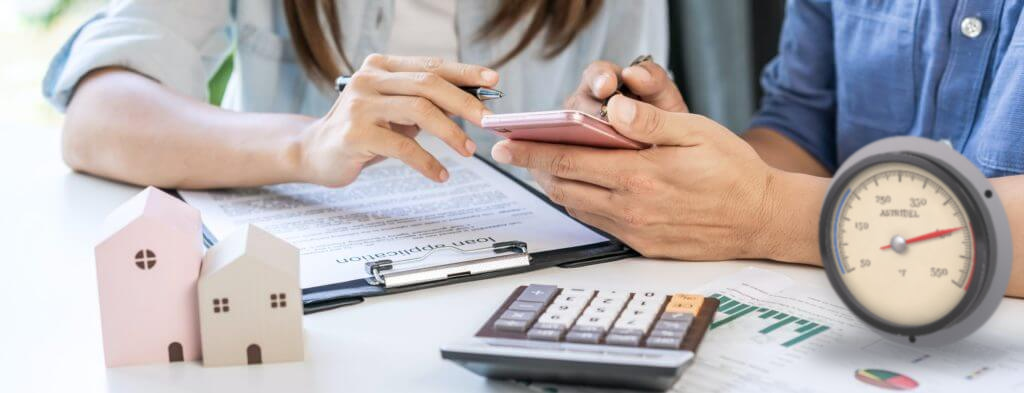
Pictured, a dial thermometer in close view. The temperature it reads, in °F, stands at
450 °F
